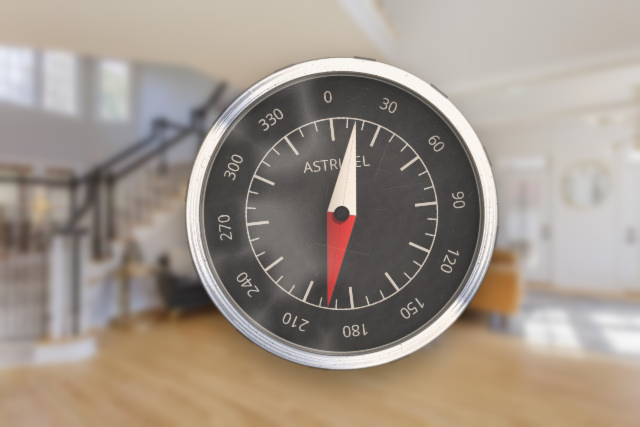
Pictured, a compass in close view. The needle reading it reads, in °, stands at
195 °
